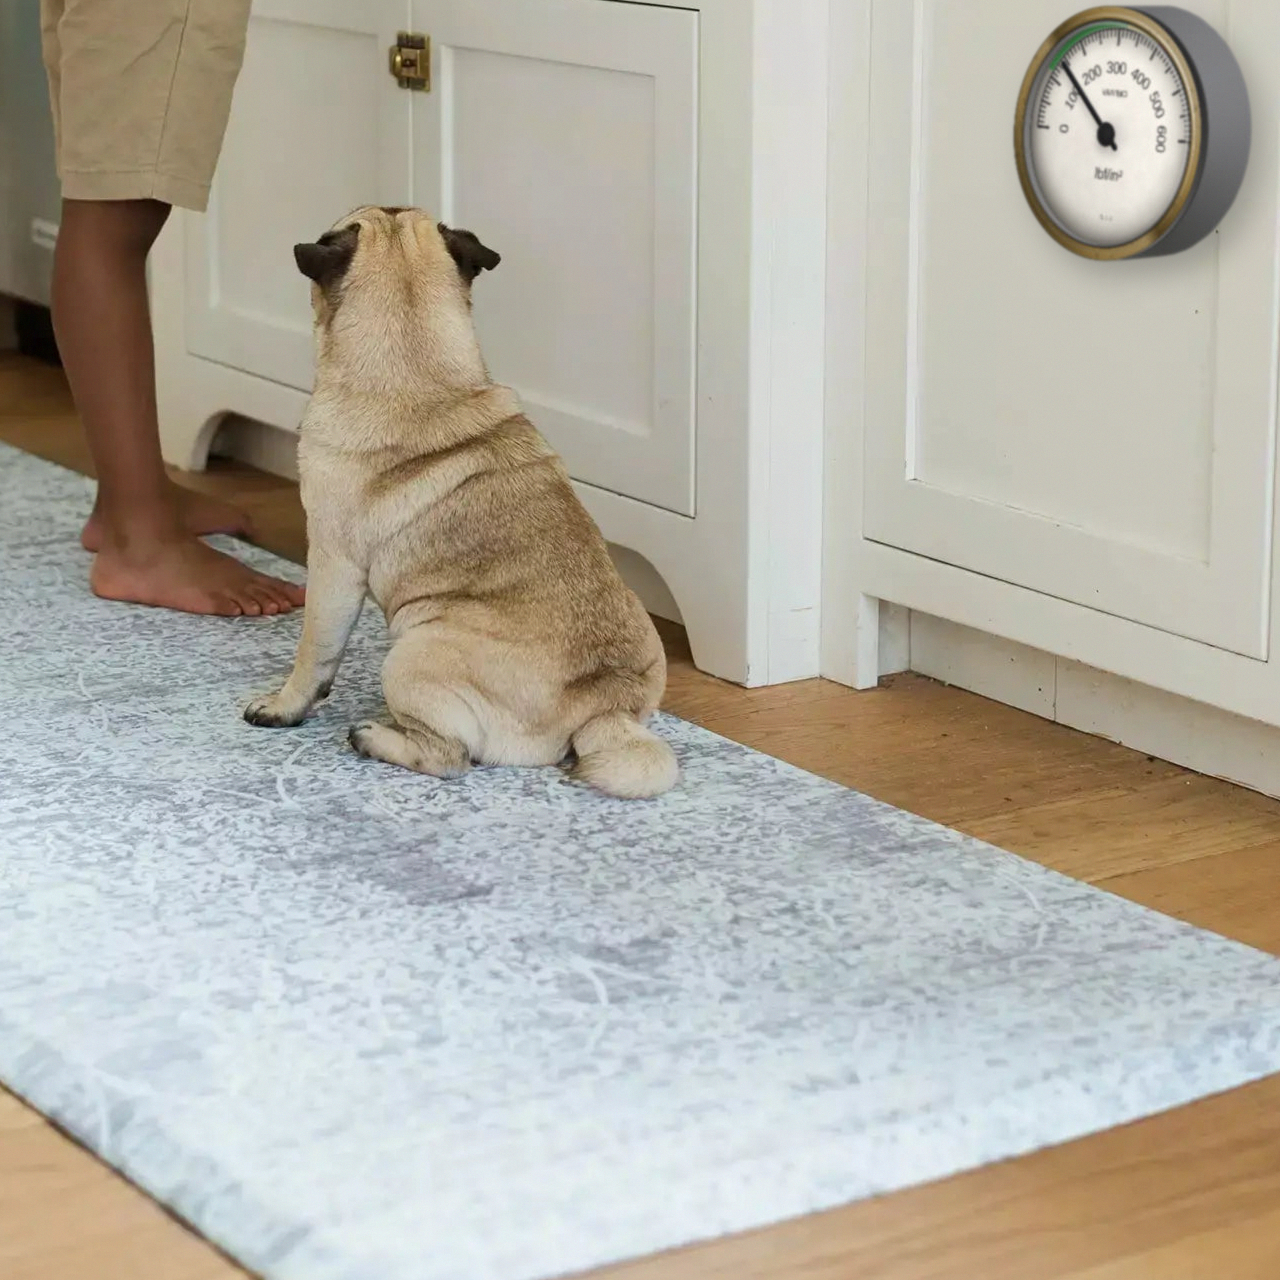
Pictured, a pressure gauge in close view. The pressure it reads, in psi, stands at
150 psi
